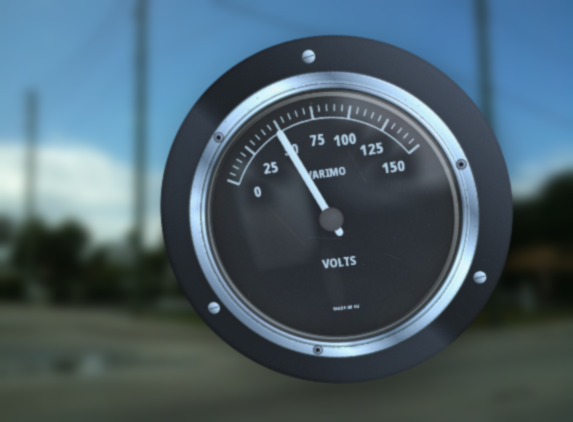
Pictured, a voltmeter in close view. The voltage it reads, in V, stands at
50 V
